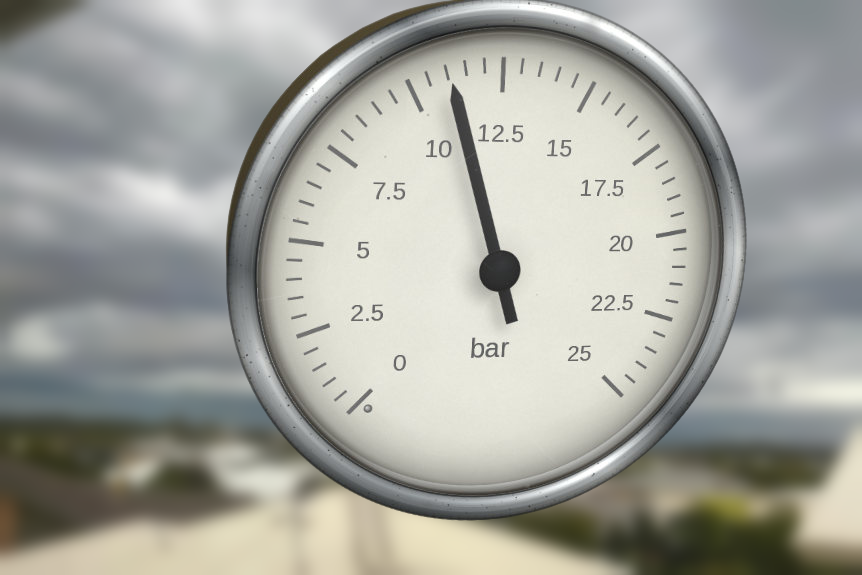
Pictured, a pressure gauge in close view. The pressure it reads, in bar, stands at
11 bar
